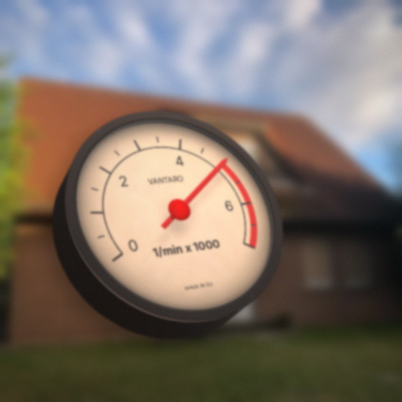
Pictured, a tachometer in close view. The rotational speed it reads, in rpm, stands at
5000 rpm
